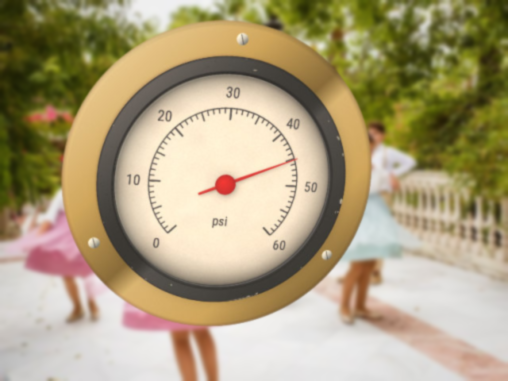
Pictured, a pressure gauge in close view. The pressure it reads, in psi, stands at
45 psi
